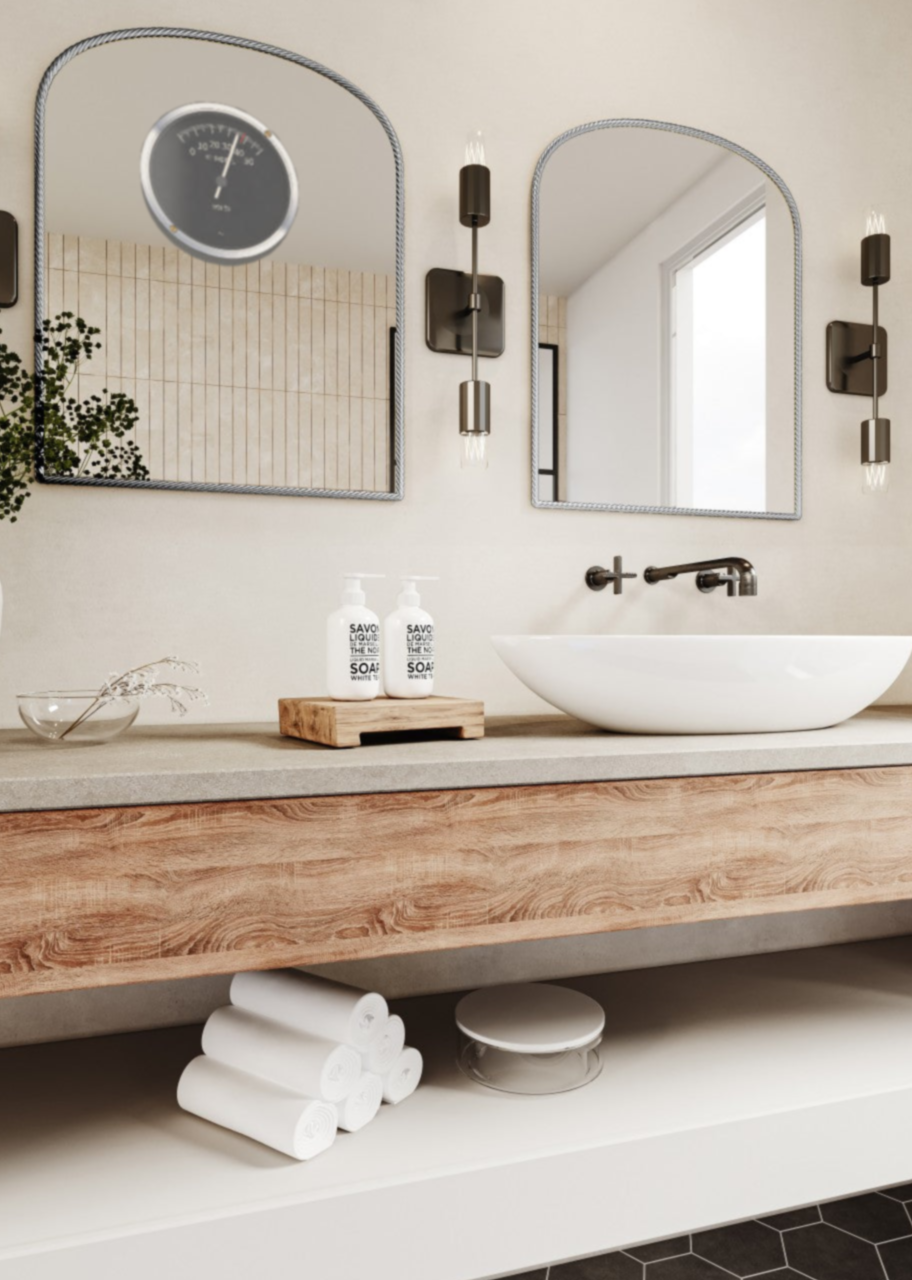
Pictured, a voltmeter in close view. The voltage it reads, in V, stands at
35 V
